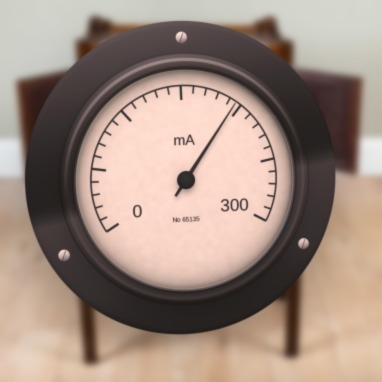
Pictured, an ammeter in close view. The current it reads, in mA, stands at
195 mA
